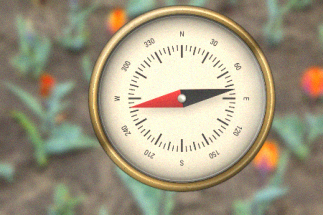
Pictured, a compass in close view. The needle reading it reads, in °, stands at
260 °
